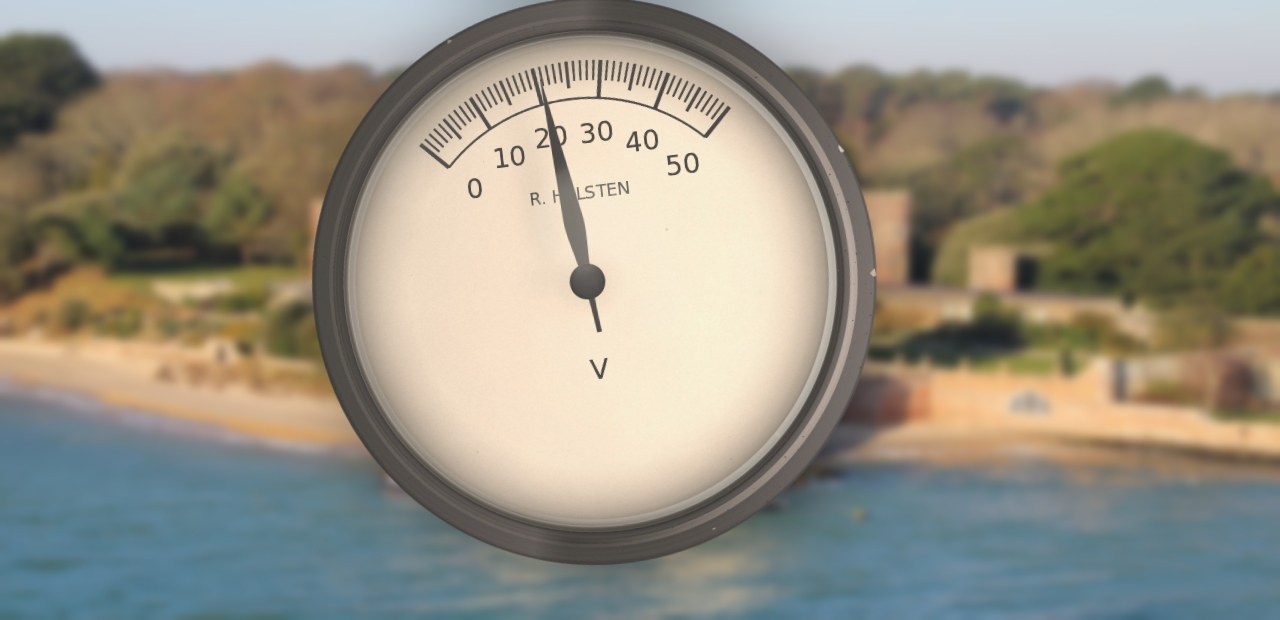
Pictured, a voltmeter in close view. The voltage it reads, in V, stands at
21 V
